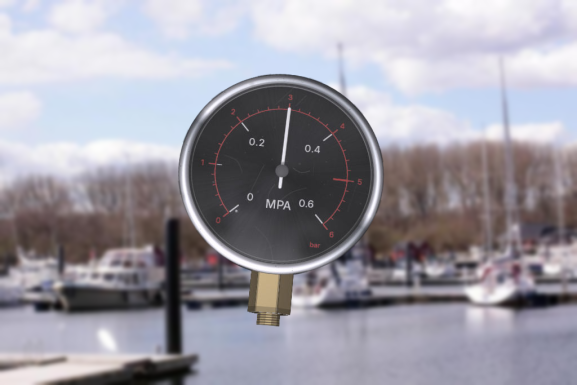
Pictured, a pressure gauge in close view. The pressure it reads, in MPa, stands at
0.3 MPa
